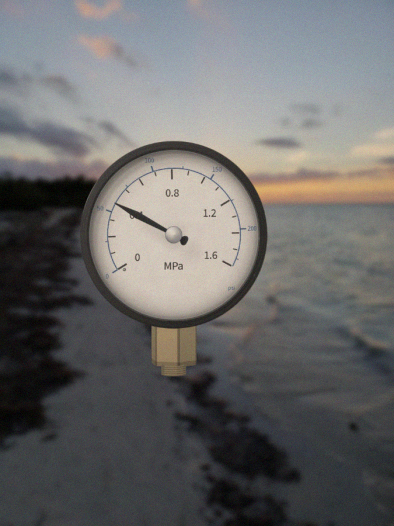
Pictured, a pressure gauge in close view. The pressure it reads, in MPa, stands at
0.4 MPa
